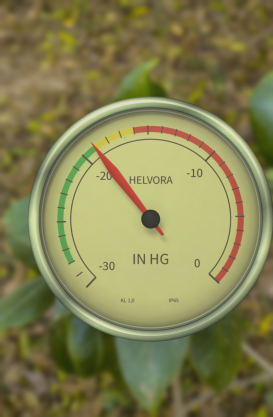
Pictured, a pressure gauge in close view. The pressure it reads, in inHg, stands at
-19 inHg
